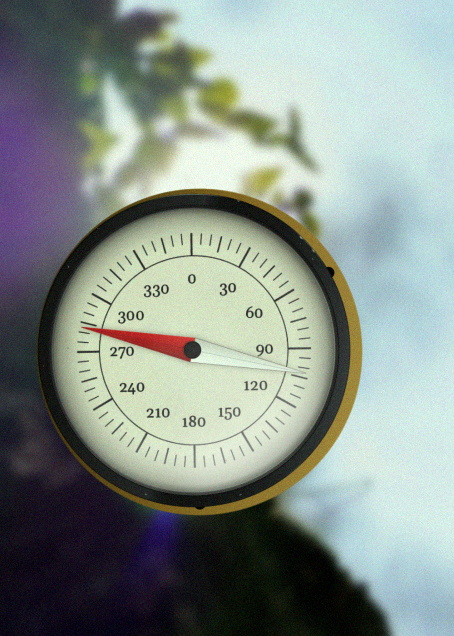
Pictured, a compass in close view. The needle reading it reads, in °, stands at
282.5 °
